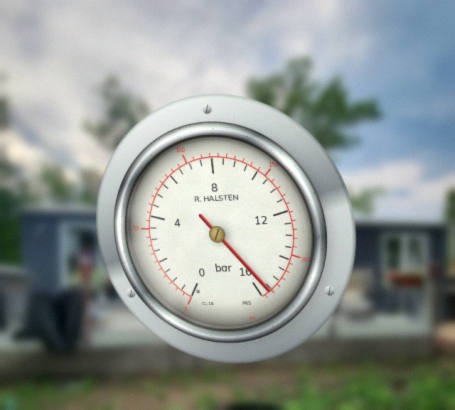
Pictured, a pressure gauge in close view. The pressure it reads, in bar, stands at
15.5 bar
